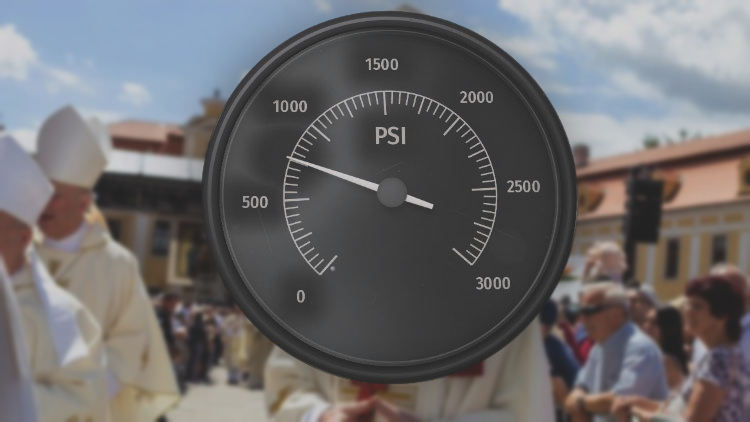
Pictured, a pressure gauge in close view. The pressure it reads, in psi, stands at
750 psi
